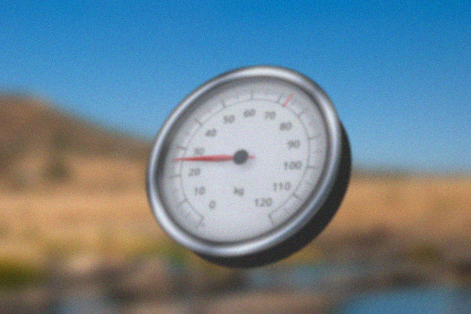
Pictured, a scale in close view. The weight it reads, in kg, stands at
25 kg
